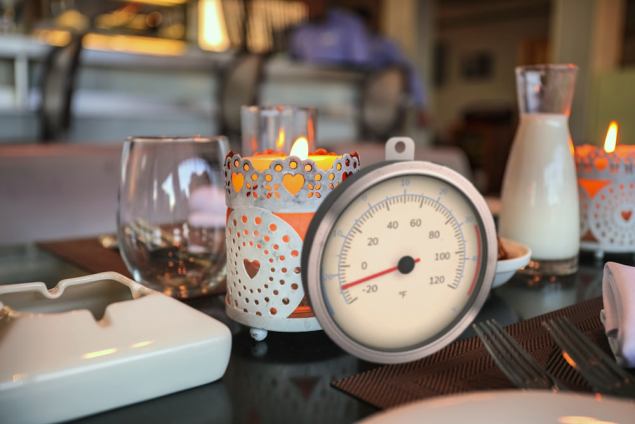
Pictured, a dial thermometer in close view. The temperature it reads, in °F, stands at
-10 °F
